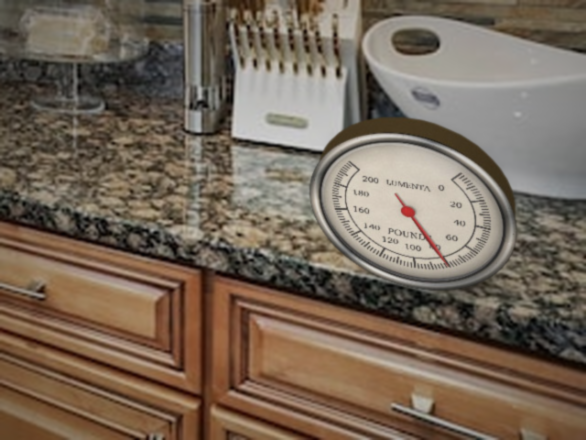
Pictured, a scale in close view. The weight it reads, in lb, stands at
80 lb
